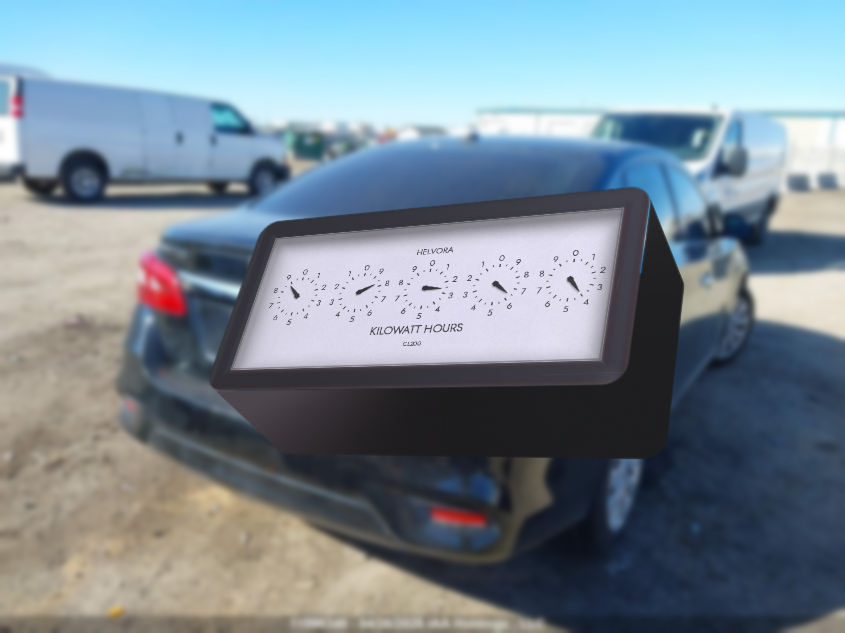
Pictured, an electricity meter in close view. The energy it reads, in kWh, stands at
88264 kWh
